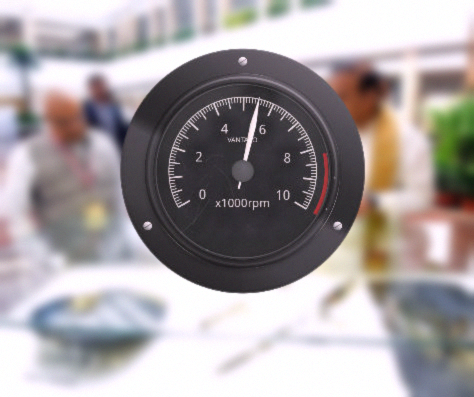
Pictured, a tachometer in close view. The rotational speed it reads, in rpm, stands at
5500 rpm
